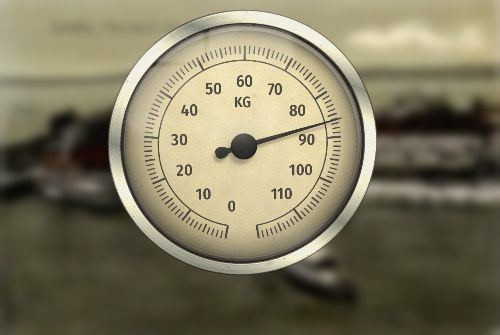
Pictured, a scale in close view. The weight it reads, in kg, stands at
86 kg
